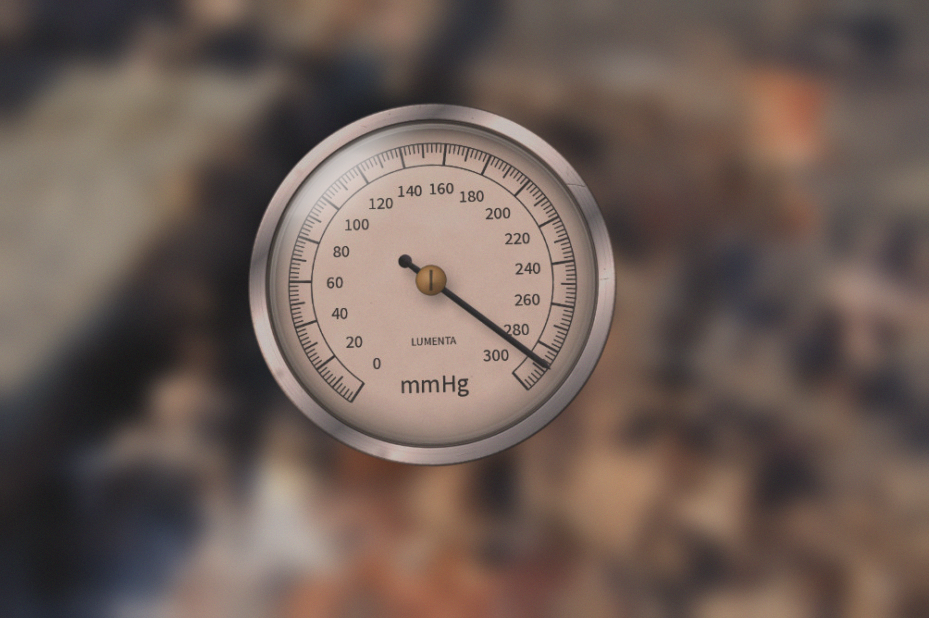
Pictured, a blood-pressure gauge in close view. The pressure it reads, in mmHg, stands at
288 mmHg
